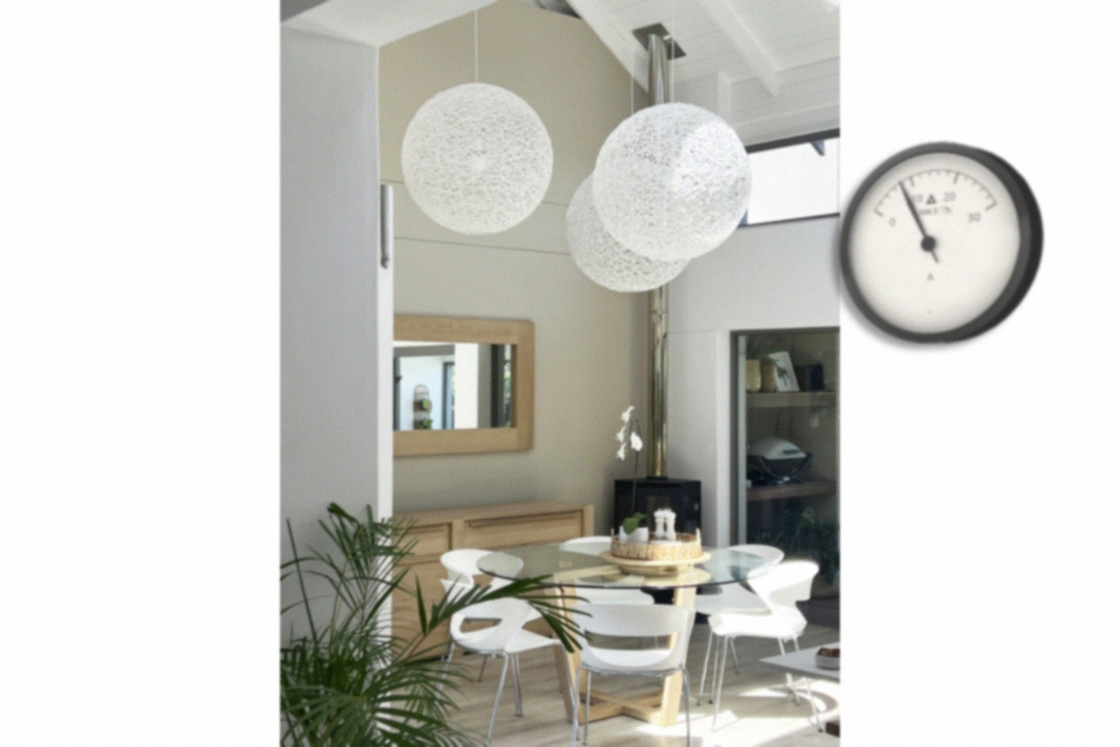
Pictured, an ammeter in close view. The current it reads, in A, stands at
8 A
